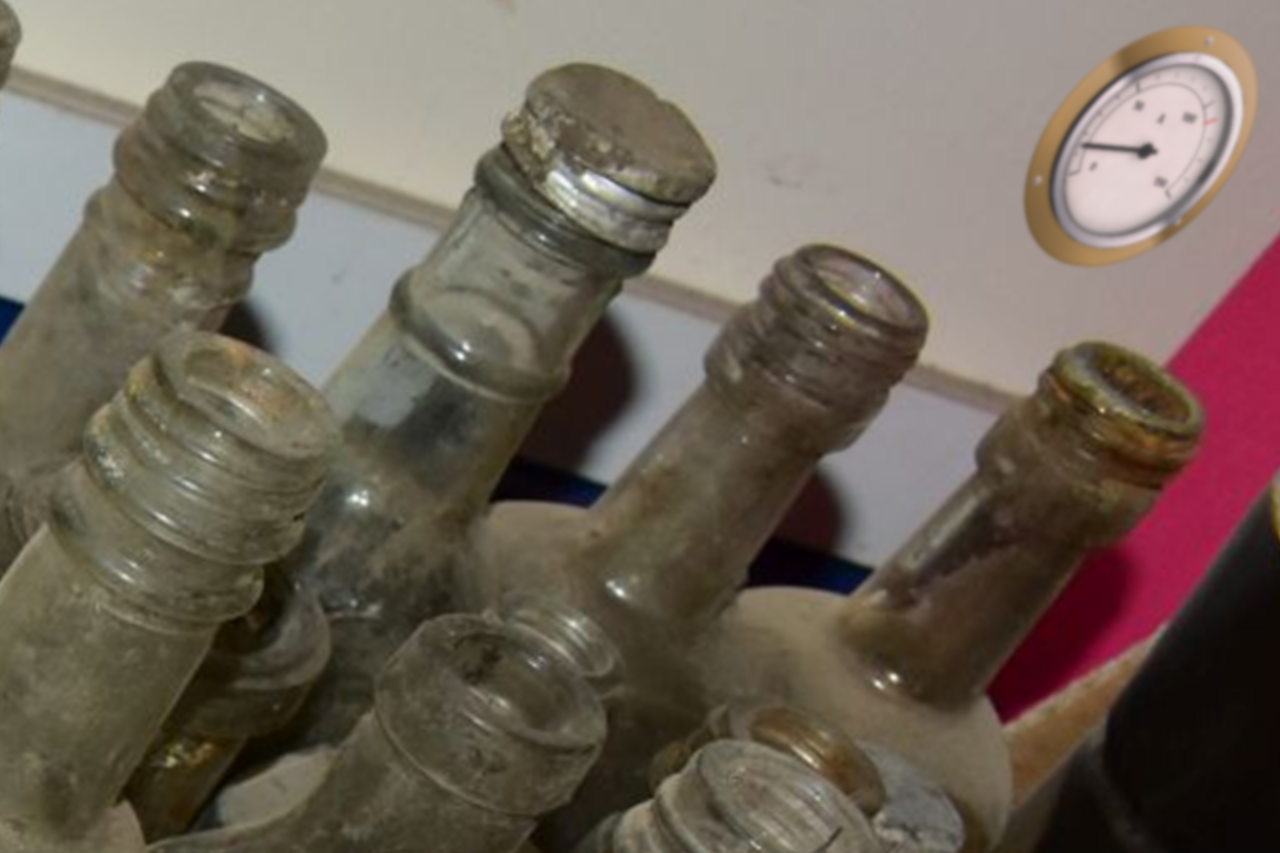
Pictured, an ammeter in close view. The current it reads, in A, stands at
15 A
